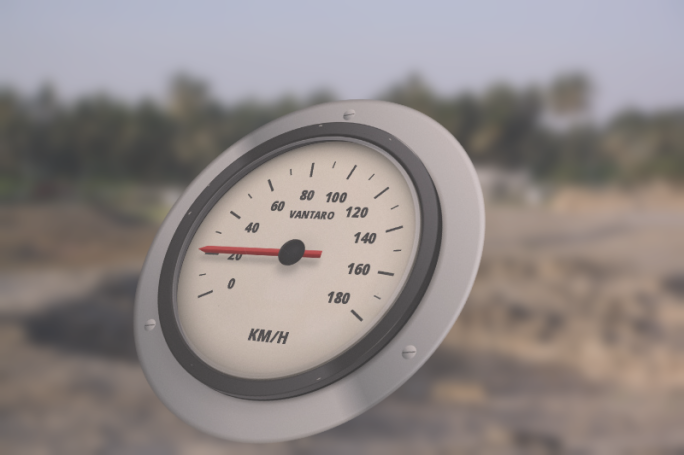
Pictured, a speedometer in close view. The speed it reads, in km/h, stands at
20 km/h
